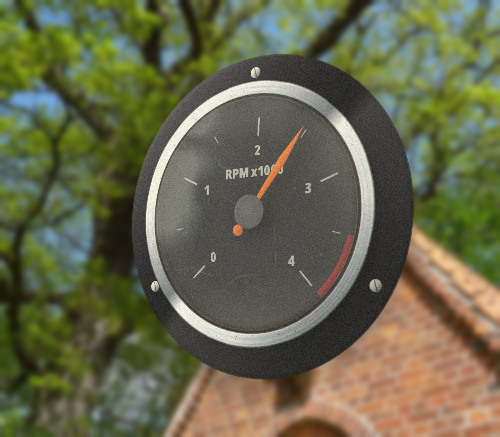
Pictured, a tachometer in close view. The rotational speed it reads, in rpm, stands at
2500 rpm
